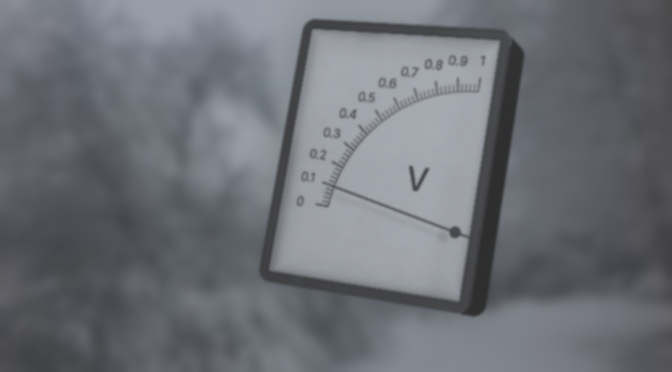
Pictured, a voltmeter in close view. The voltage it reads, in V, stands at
0.1 V
